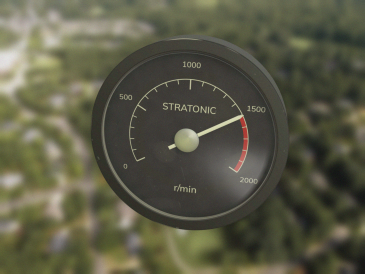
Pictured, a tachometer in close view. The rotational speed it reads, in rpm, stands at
1500 rpm
